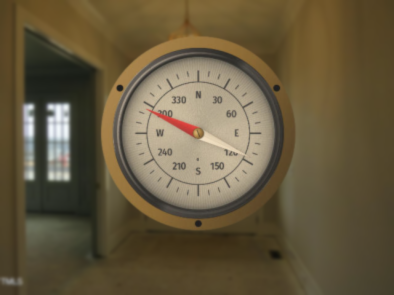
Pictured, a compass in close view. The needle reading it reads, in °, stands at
295 °
